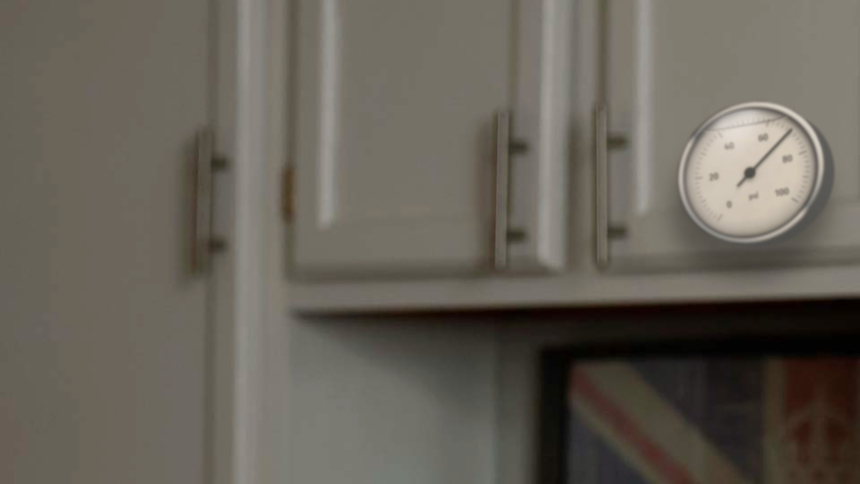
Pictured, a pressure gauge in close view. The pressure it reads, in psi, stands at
70 psi
